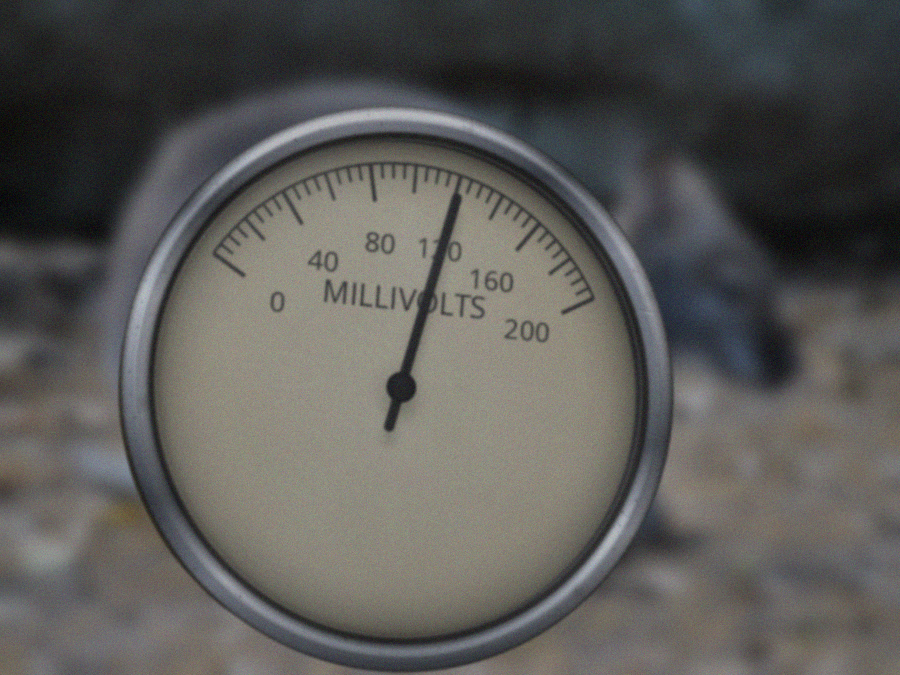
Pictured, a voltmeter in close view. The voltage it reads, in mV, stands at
120 mV
